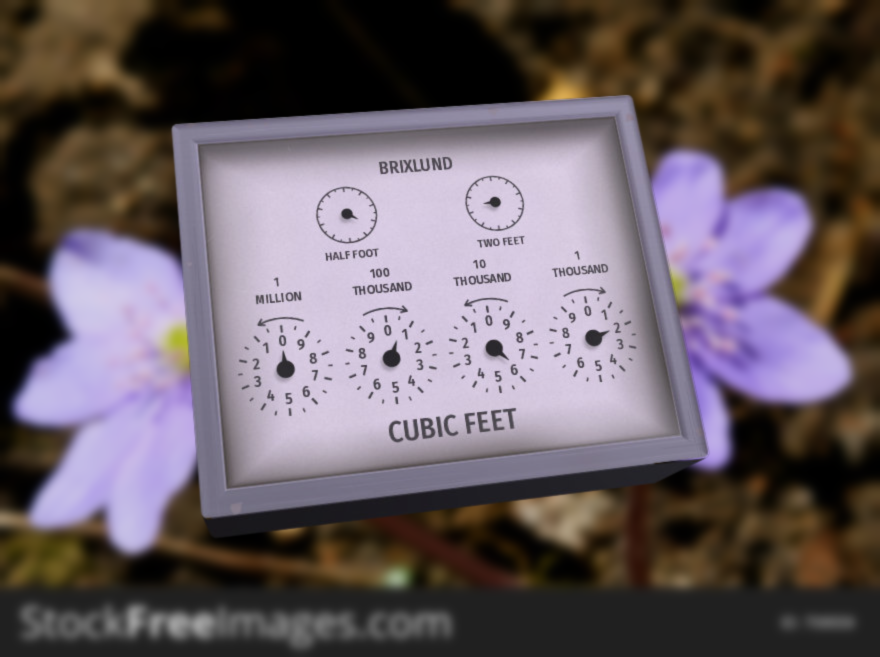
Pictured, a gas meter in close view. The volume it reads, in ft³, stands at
6200 ft³
